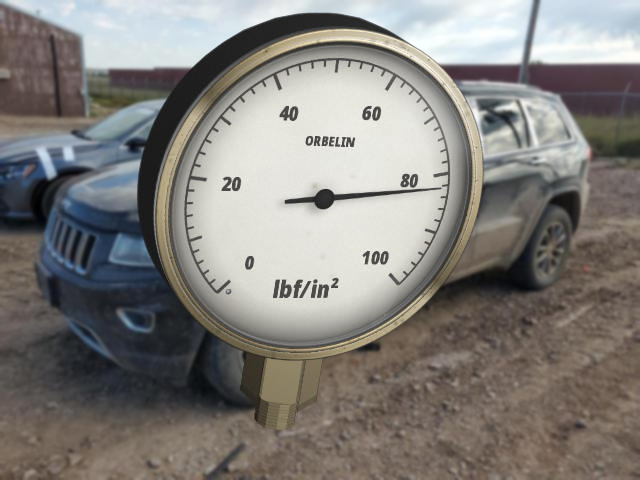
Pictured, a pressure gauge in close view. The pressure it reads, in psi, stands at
82 psi
